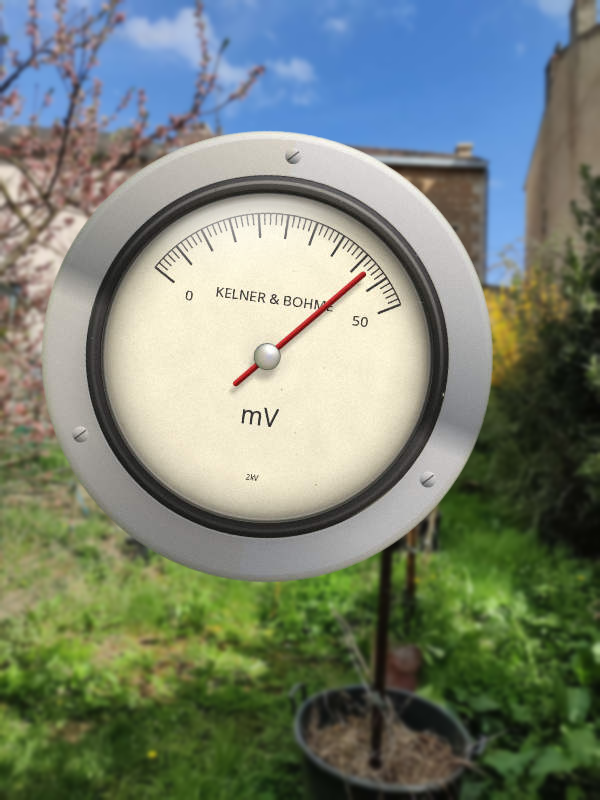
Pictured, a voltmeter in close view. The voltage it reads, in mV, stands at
42 mV
